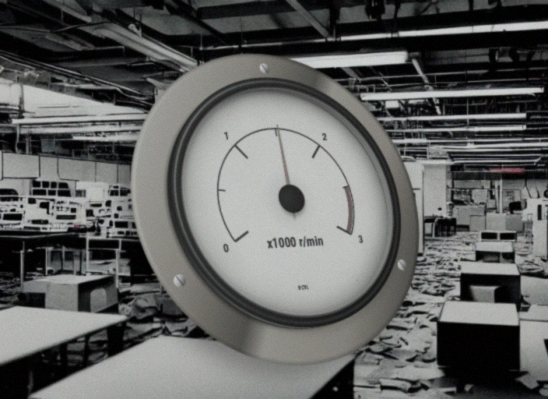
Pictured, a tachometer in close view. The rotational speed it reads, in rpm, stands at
1500 rpm
